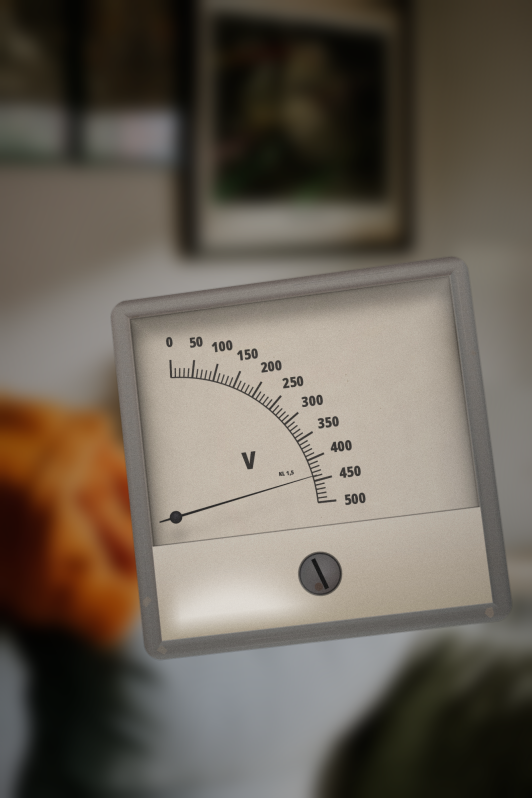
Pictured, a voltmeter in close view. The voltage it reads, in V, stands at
440 V
